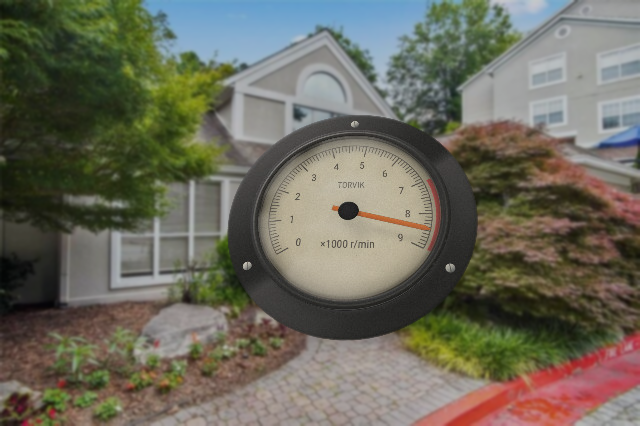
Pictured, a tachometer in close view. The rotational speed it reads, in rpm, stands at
8500 rpm
